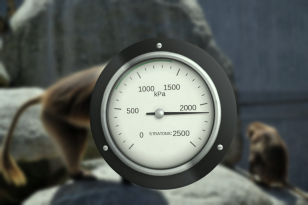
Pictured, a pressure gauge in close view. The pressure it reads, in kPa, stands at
2100 kPa
